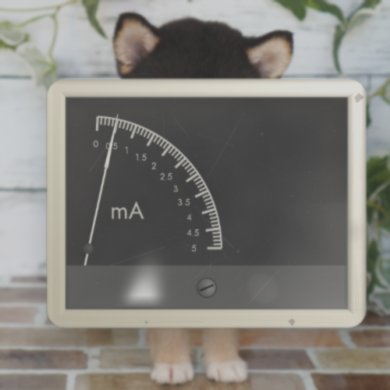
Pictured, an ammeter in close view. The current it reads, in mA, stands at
0.5 mA
